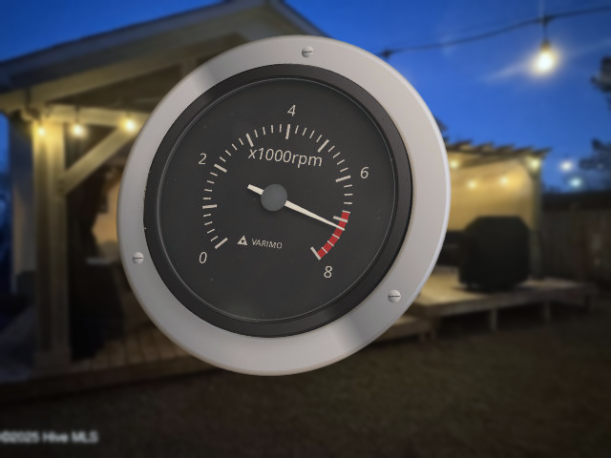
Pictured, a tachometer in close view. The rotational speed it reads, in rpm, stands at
7200 rpm
